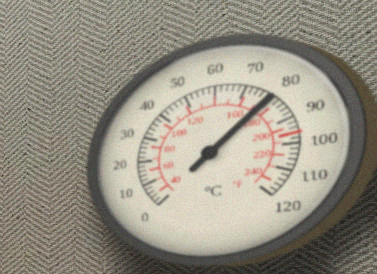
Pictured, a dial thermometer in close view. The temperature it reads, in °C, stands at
80 °C
